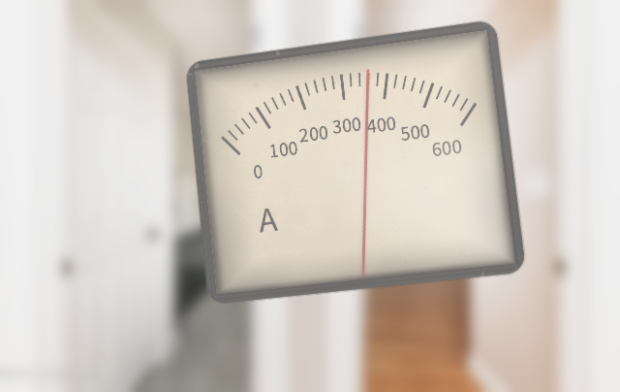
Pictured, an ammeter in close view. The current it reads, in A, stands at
360 A
